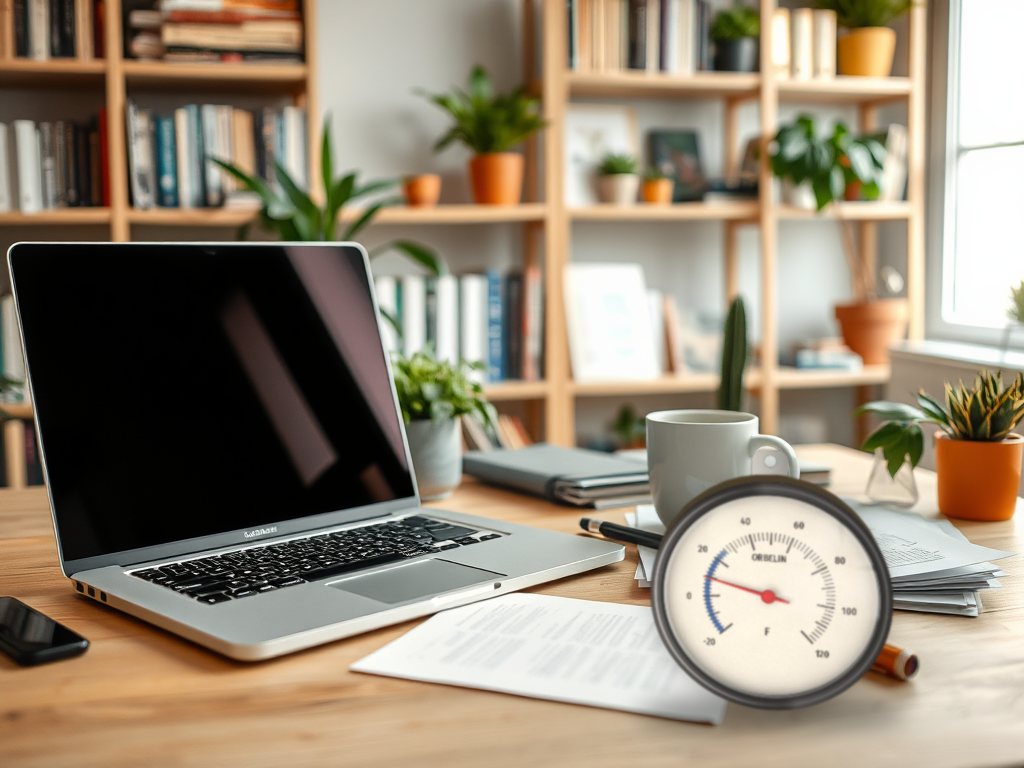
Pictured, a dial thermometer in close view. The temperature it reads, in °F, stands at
10 °F
